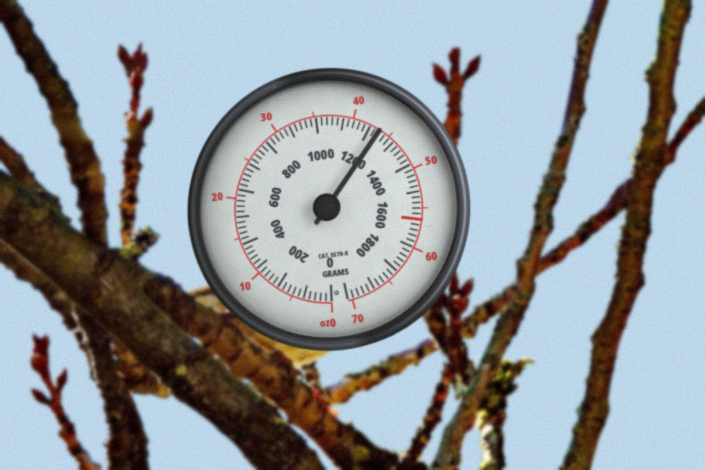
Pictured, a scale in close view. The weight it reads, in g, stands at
1240 g
